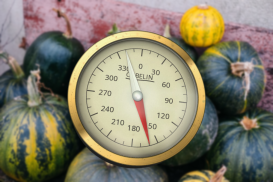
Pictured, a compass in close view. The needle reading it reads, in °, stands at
160 °
